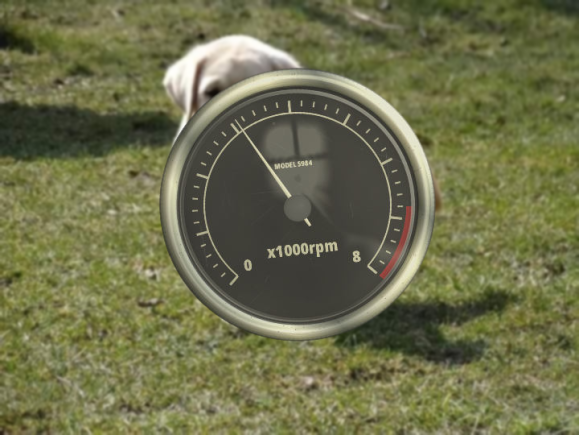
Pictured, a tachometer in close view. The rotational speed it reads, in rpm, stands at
3100 rpm
